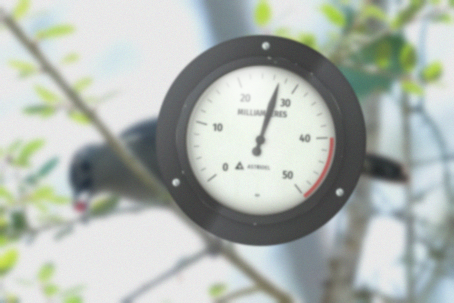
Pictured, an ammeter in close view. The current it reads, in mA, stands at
27 mA
